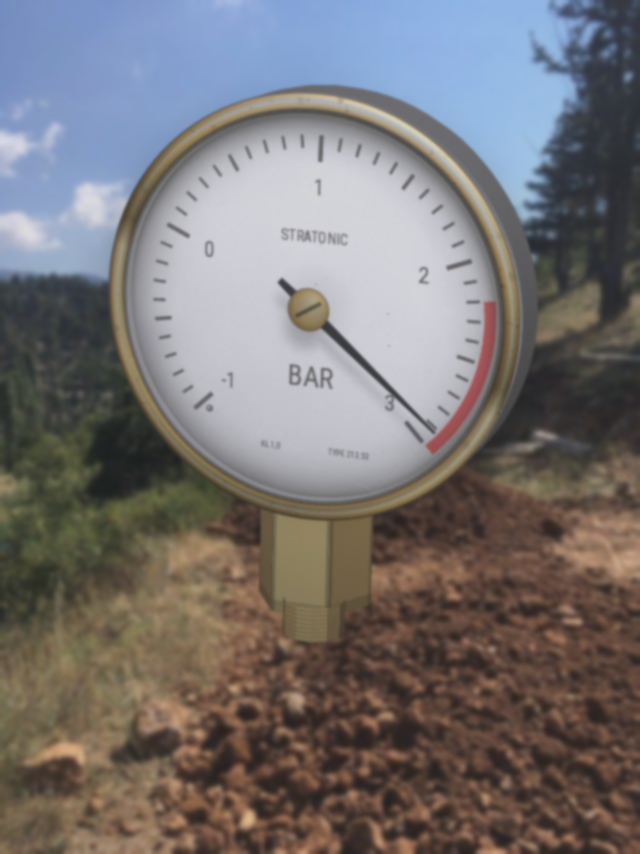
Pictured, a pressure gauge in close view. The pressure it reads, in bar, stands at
2.9 bar
